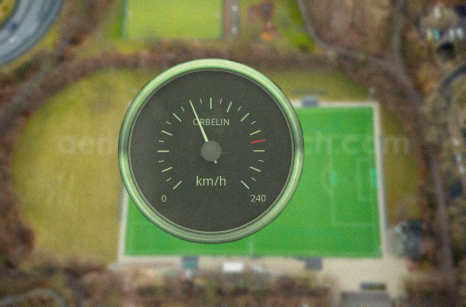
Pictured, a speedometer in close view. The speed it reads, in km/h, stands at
100 km/h
